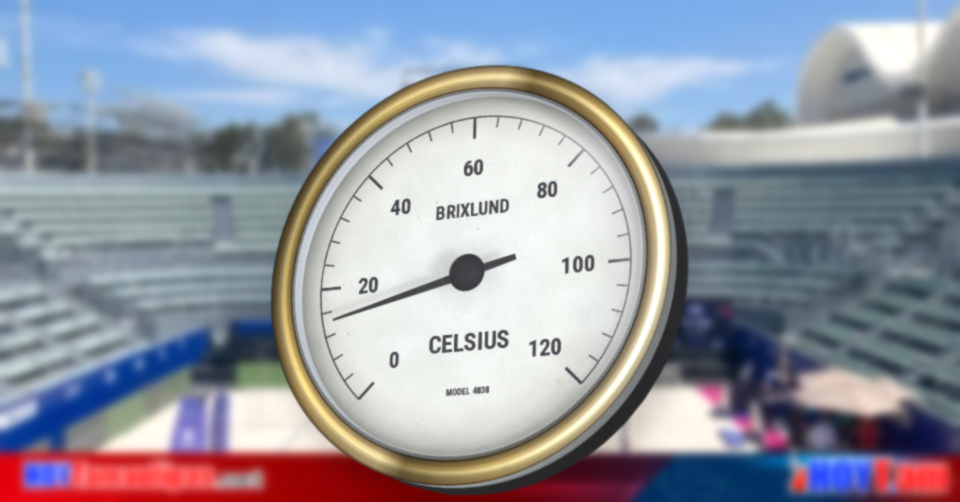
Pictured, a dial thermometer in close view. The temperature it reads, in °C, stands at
14 °C
